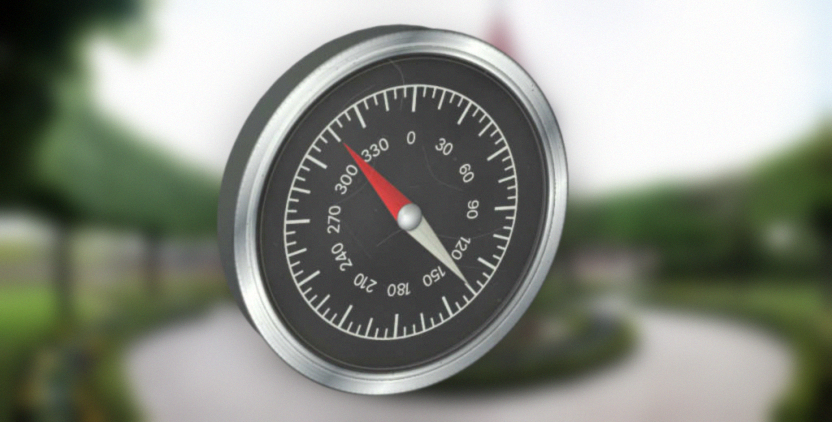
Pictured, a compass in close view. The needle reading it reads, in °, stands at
315 °
